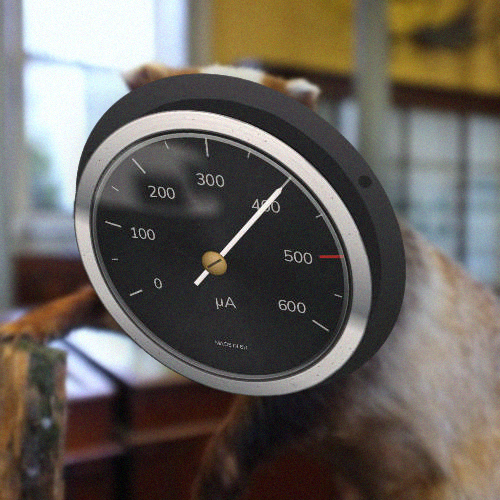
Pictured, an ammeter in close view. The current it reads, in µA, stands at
400 µA
